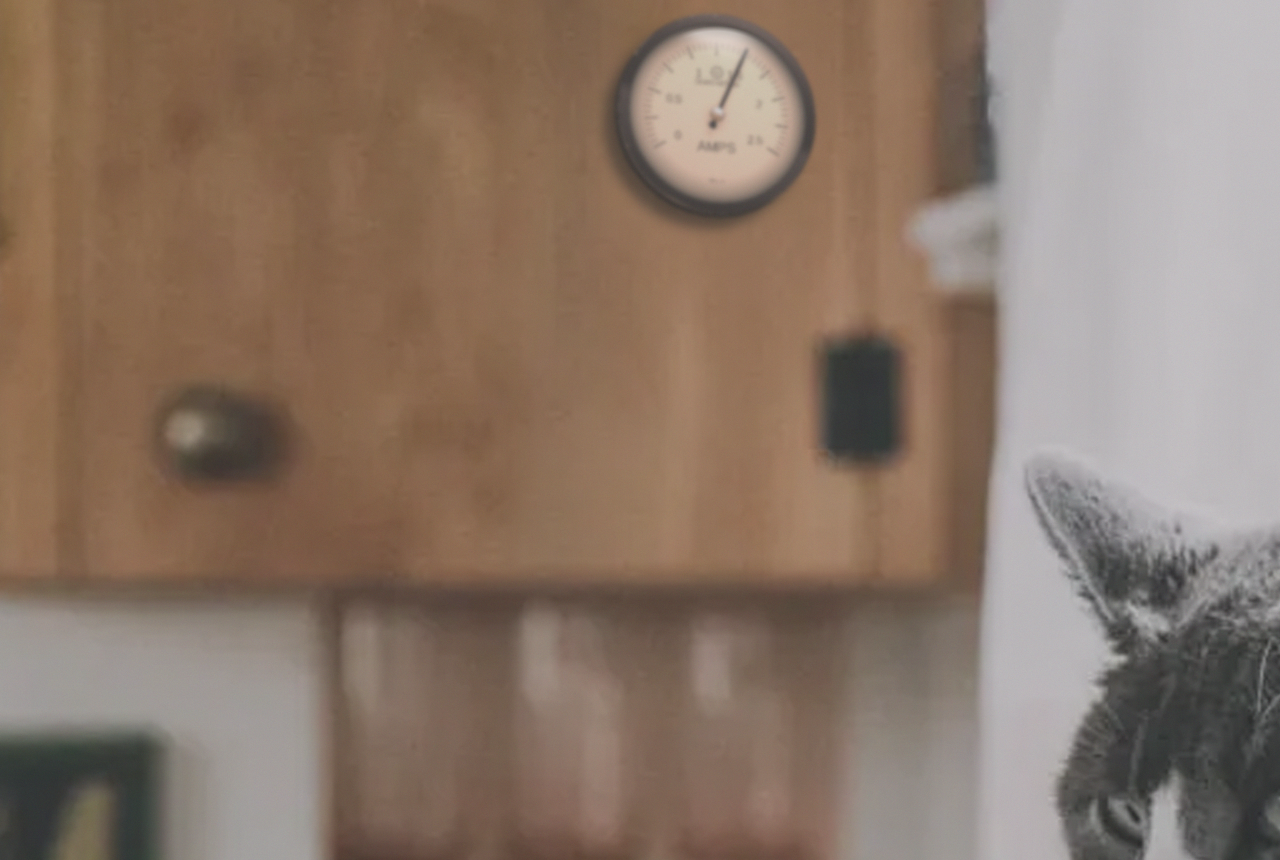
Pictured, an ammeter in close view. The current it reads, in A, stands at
1.5 A
